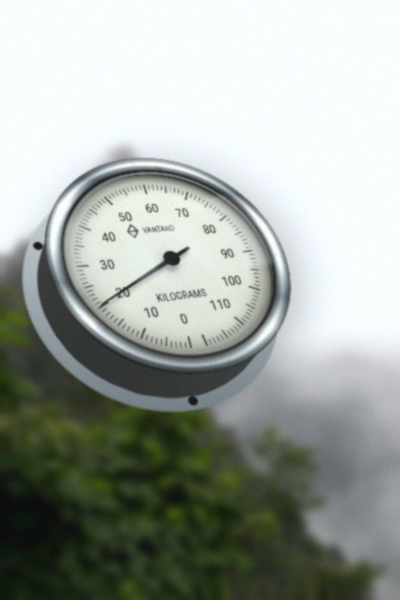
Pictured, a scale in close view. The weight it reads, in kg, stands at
20 kg
